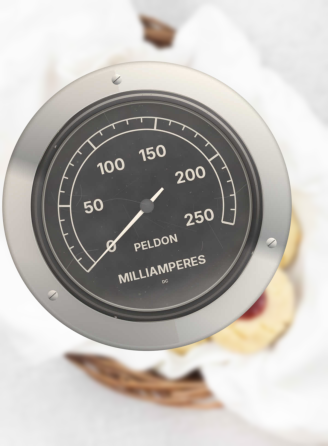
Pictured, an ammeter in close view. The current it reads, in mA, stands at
0 mA
